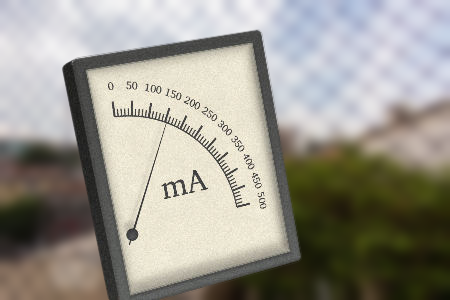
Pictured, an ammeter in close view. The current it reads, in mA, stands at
150 mA
